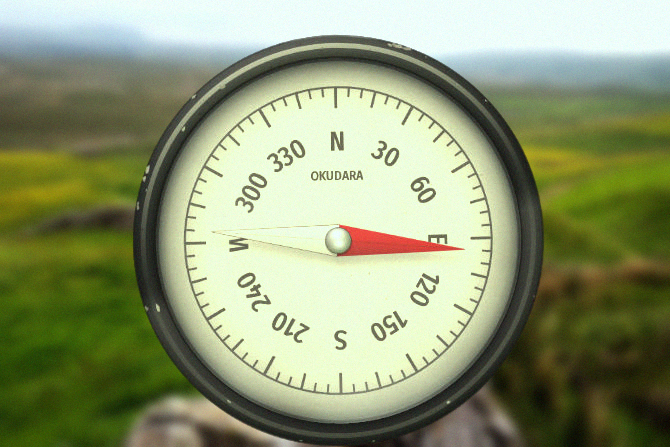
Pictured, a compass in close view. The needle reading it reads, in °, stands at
95 °
